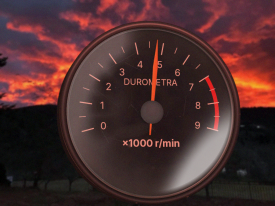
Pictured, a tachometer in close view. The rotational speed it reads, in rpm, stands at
4750 rpm
